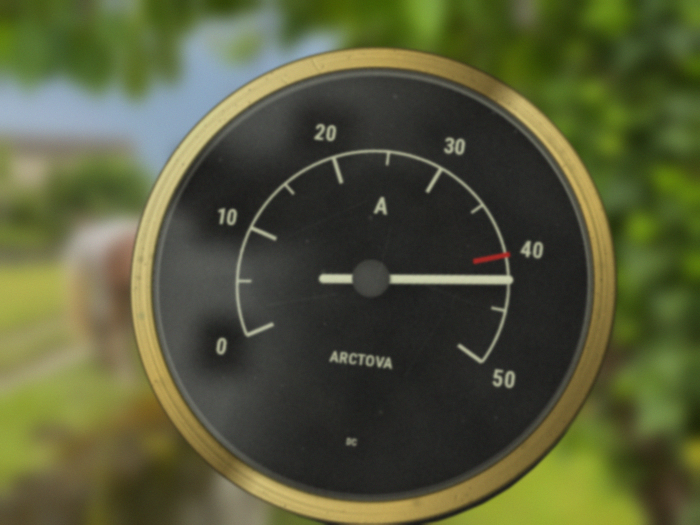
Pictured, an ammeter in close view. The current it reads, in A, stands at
42.5 A
